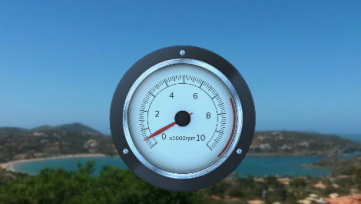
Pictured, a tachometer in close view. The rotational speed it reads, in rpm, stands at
500 rpm
